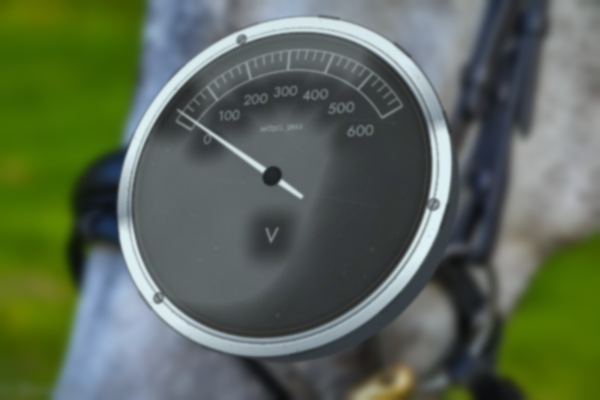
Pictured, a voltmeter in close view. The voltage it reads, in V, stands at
20 V
